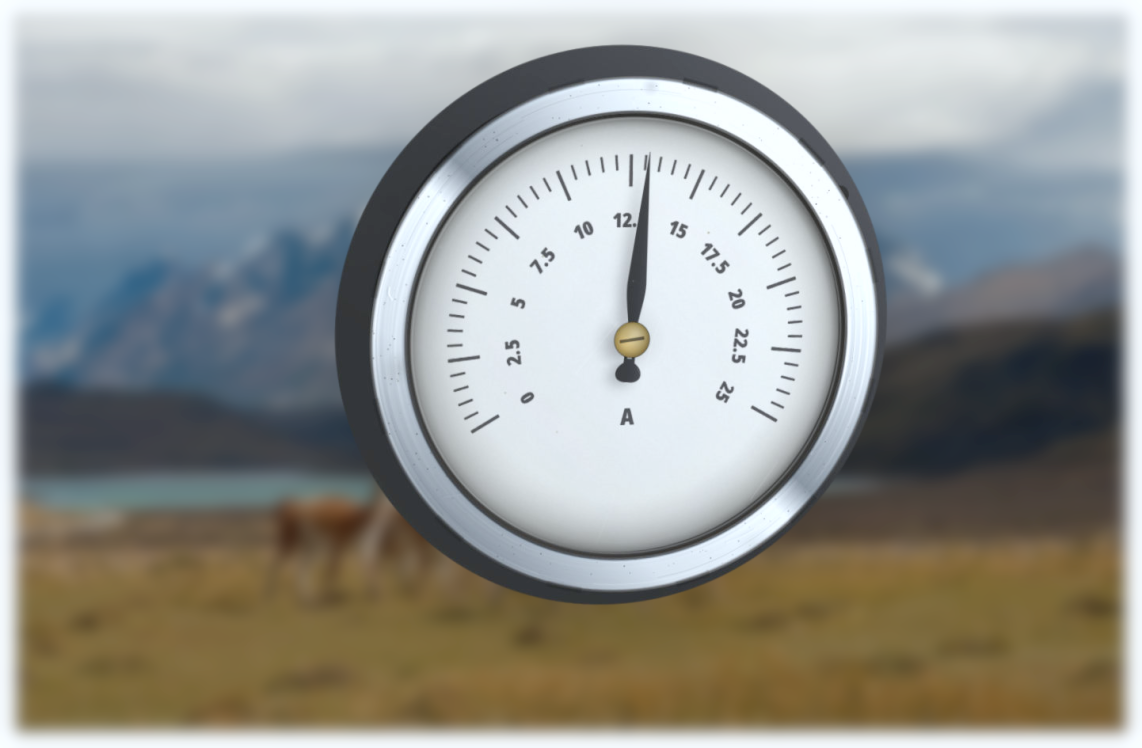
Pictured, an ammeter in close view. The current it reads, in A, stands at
13 A
